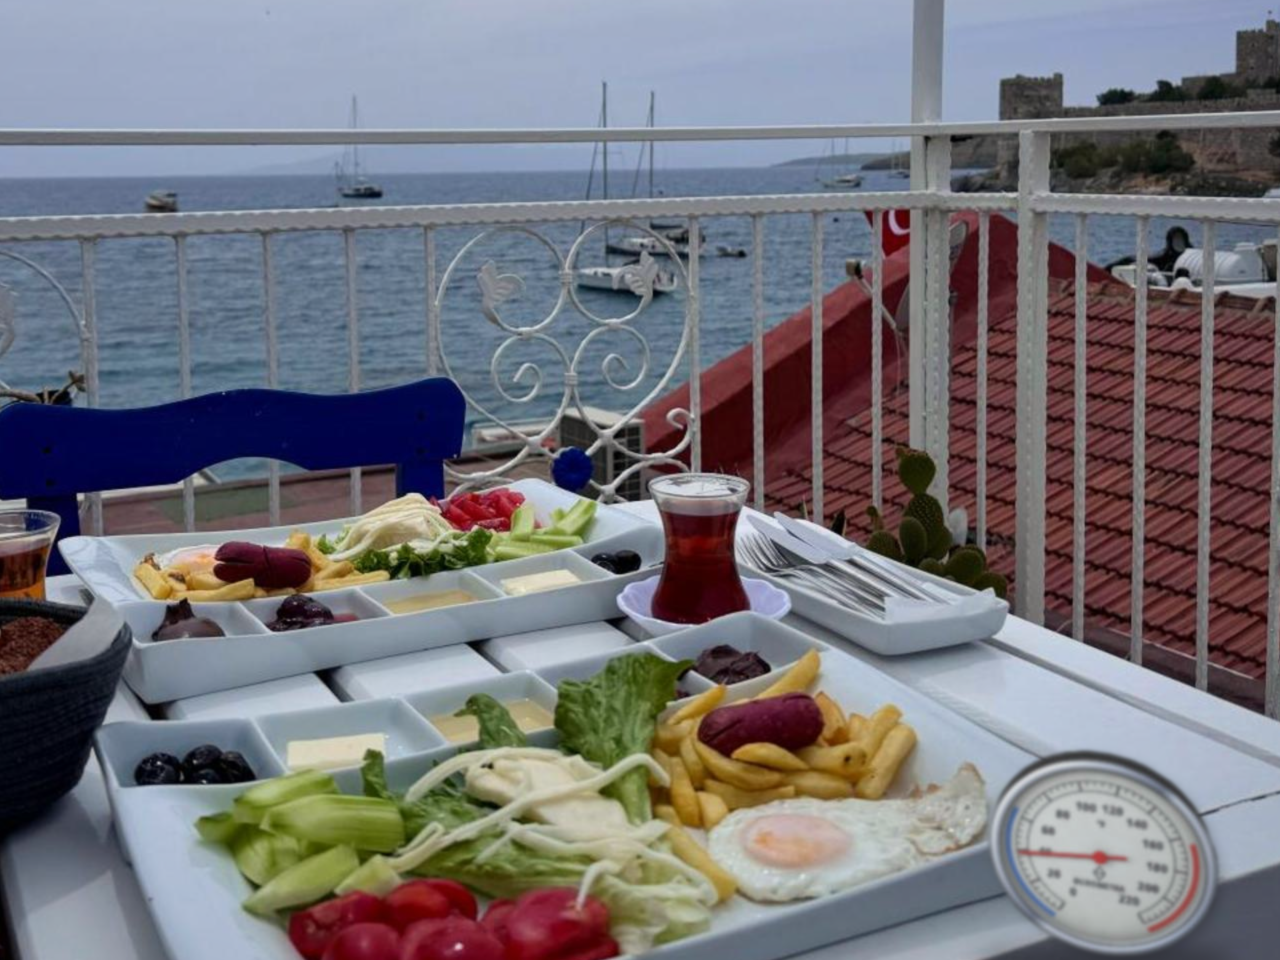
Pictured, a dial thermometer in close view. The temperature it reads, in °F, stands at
40 °F
